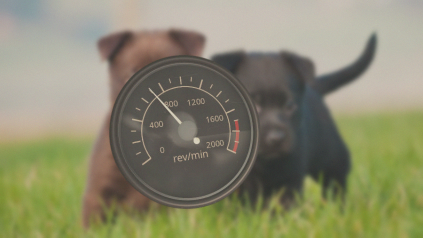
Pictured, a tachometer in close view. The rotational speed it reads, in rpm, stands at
700 rpm
